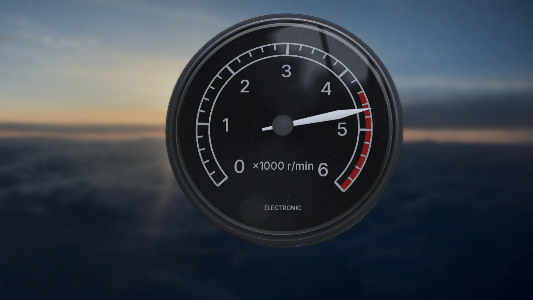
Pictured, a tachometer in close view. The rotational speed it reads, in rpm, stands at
4700 rpm
